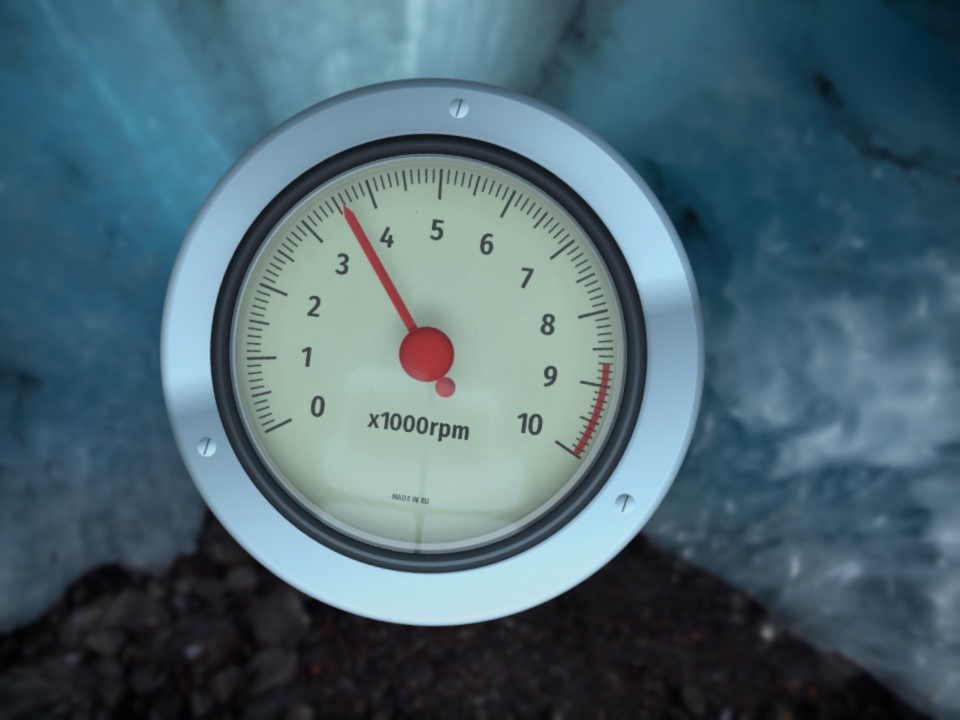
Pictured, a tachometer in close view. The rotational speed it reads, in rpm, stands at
3600 rpm
